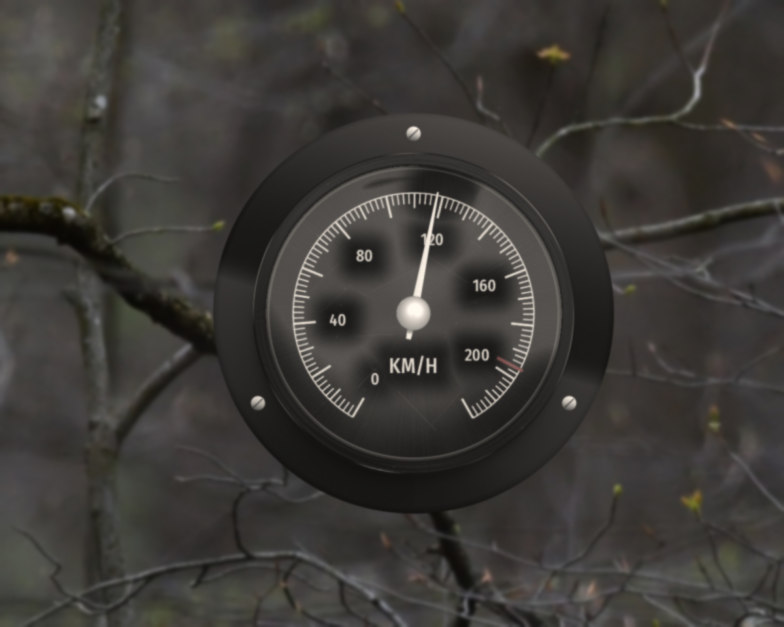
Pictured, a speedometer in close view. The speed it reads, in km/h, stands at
118 km/h
